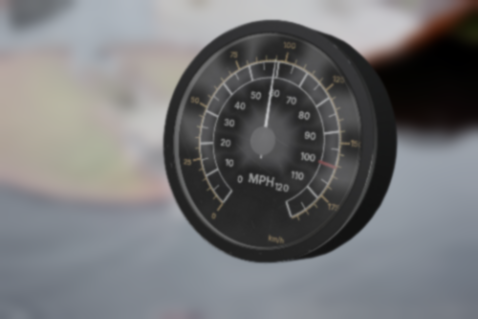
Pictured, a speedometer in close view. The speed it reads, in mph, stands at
60 mph
